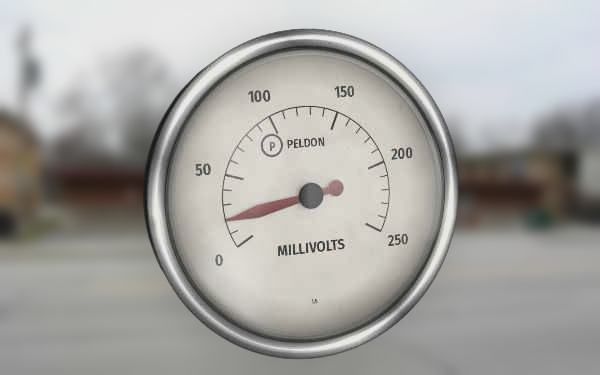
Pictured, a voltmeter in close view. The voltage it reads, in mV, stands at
20 mV
